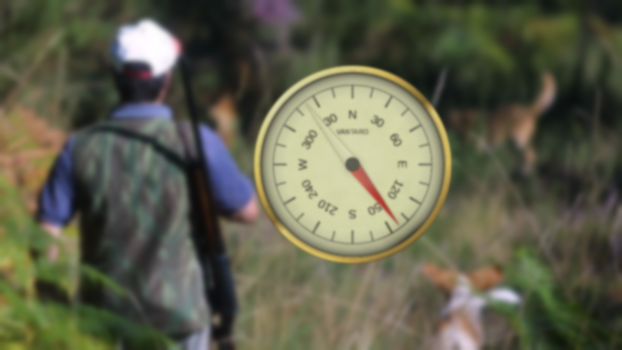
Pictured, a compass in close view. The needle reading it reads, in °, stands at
142.5 °
